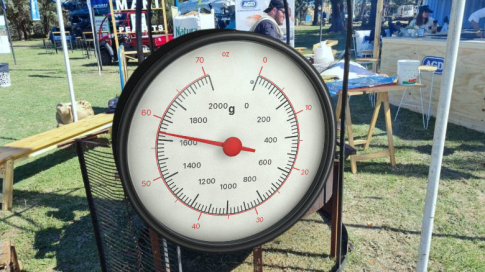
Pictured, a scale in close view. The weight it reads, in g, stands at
1640 g
